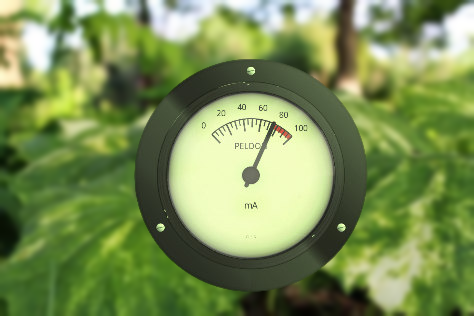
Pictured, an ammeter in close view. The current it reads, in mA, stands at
75 mA
